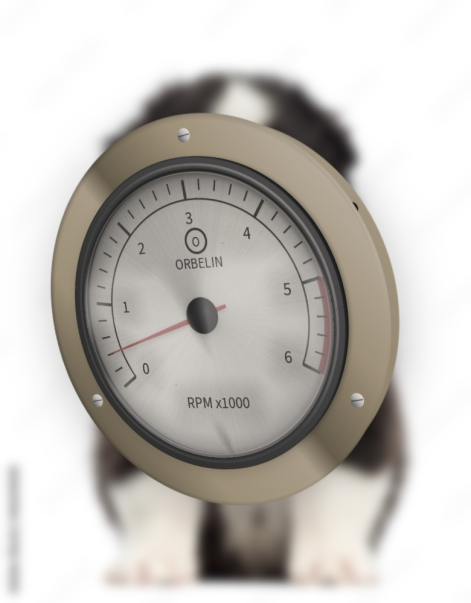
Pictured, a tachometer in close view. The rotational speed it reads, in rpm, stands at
400 rpm
